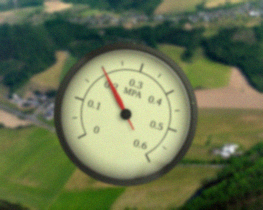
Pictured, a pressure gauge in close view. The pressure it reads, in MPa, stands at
0.2 MPa
